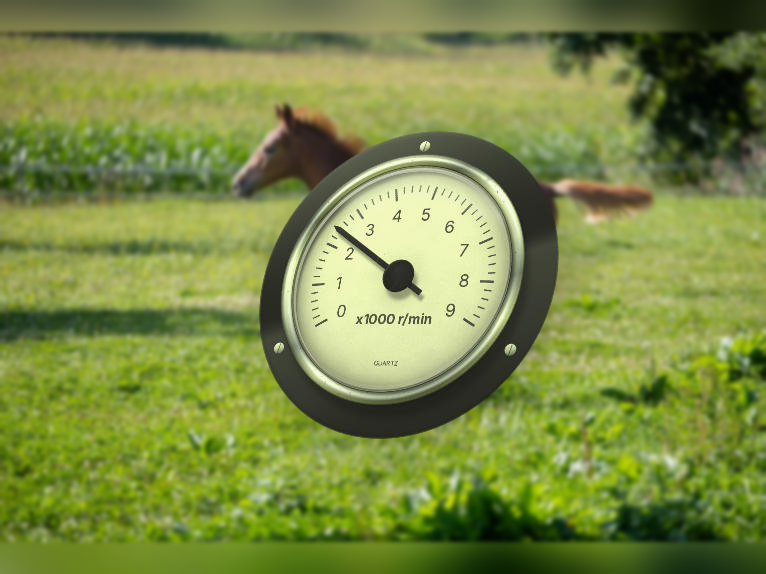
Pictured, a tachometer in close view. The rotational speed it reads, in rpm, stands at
2400 rpm
